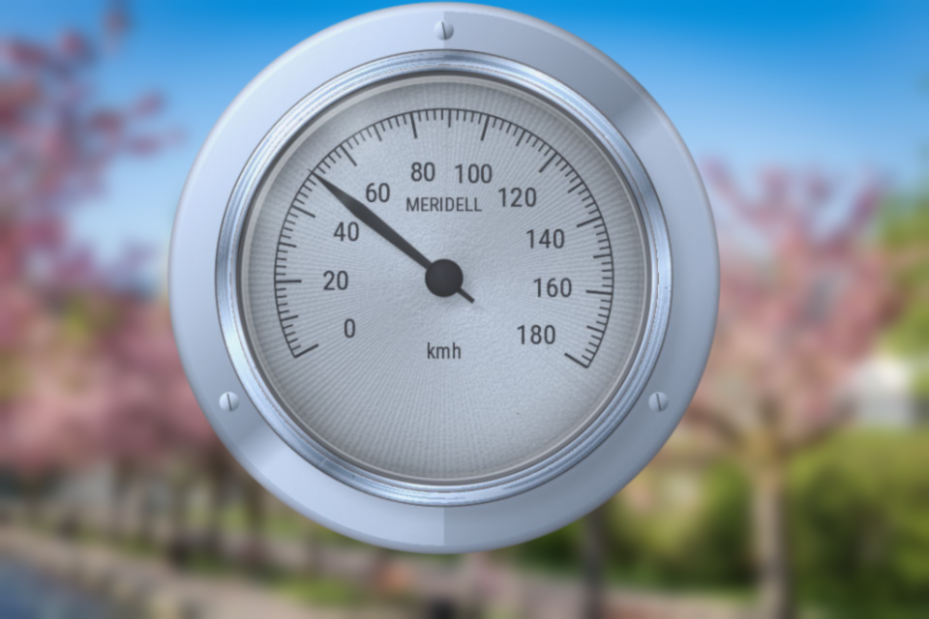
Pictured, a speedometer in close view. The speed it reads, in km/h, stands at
50 km/h
